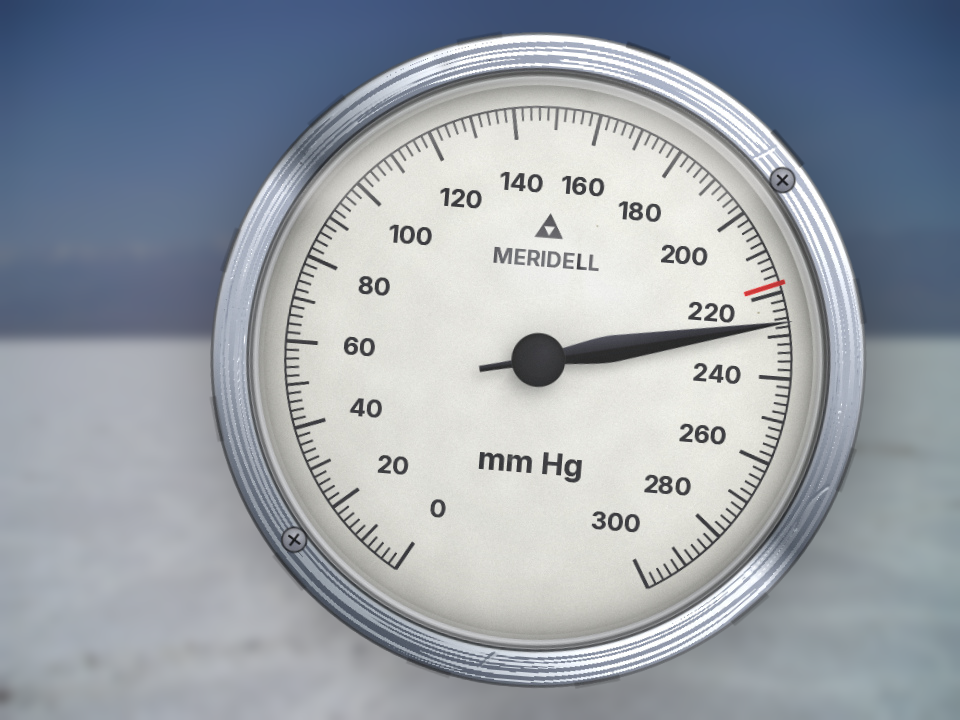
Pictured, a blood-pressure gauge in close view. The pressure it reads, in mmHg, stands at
227 mmHg
